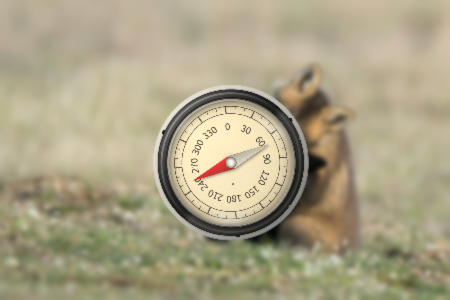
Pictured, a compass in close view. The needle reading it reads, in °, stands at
250 °
